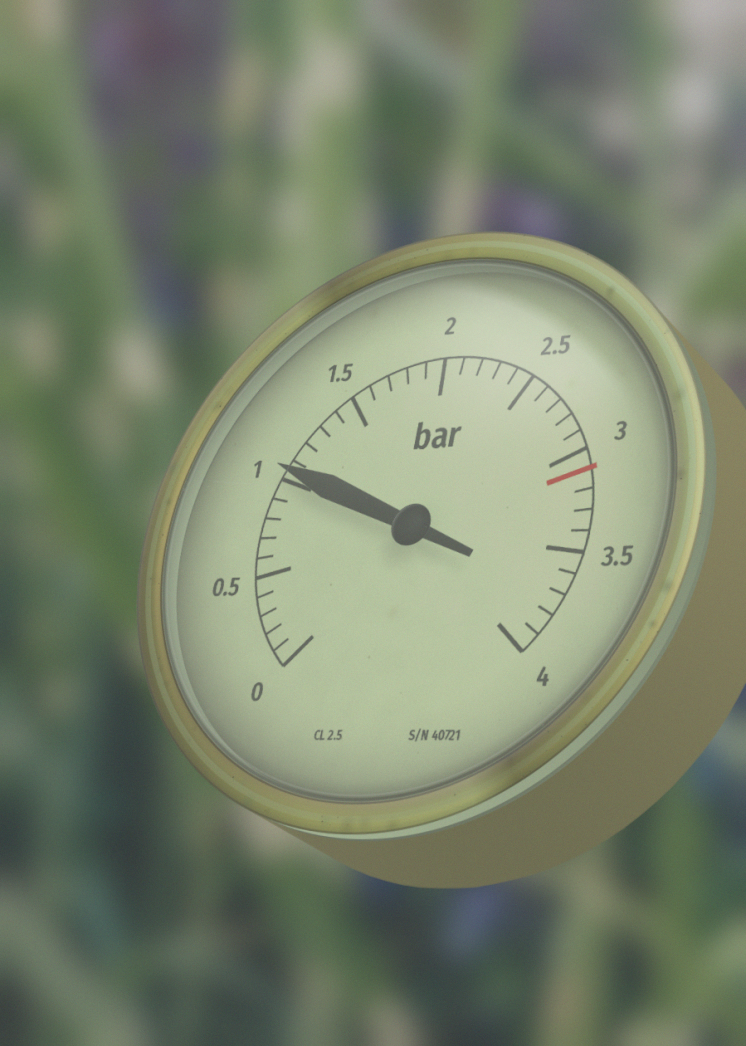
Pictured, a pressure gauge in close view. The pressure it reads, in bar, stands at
1.05 bar
